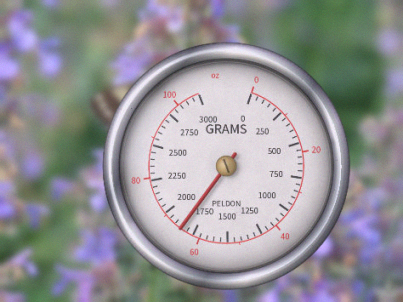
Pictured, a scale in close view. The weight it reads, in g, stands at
1850 g
